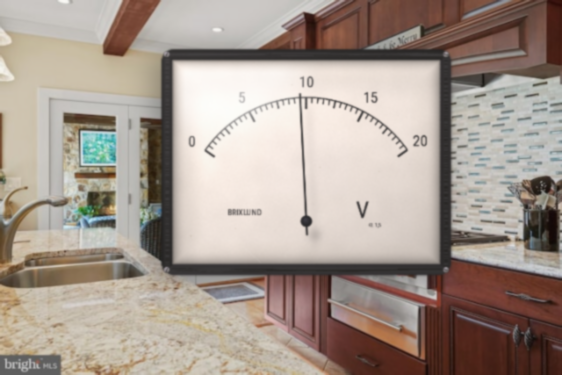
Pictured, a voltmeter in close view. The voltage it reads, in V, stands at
9.5 V
